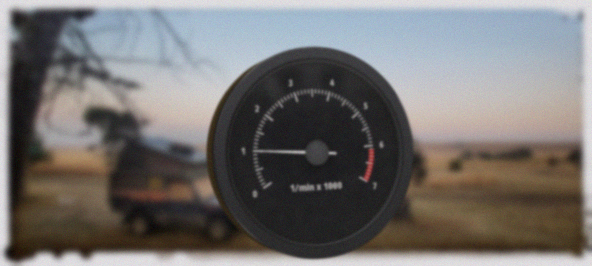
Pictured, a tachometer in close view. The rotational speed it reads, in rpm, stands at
1000 rpm
